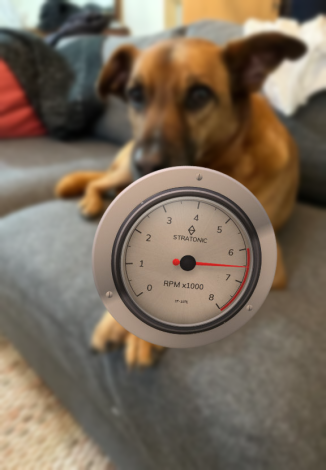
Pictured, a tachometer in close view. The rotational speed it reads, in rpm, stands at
6500 rpm
